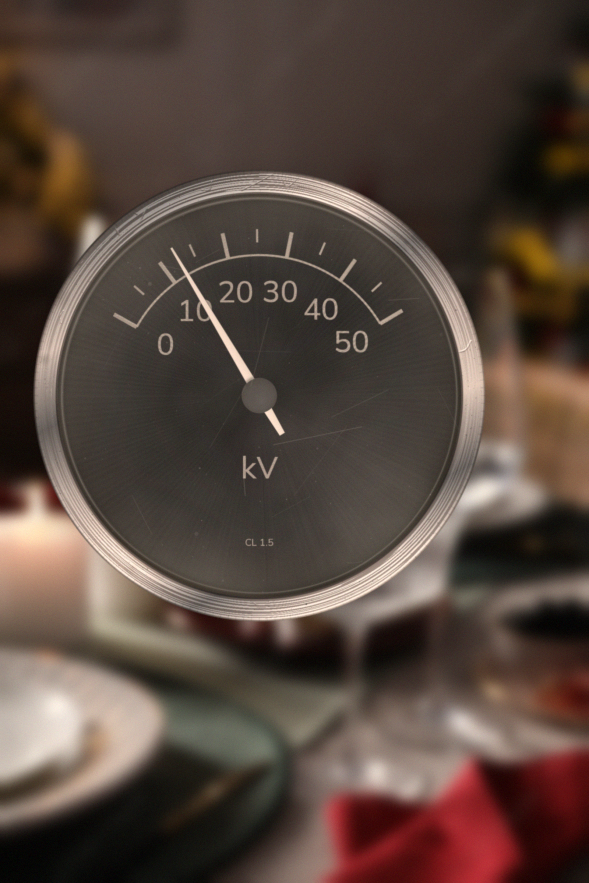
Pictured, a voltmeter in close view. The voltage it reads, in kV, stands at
12.5 kV
